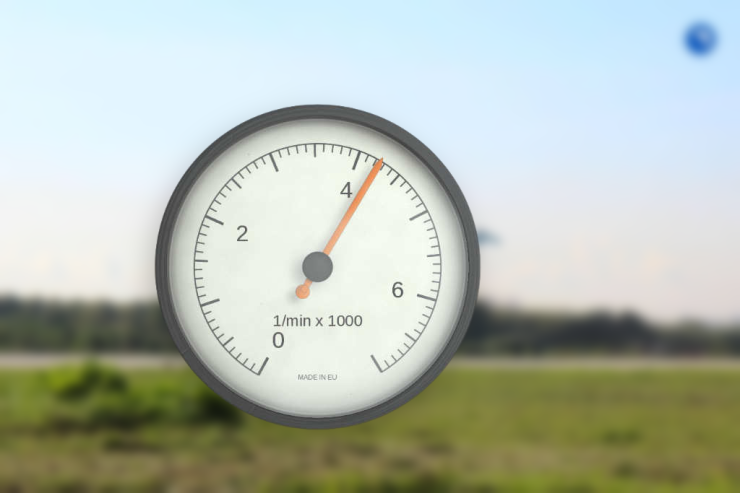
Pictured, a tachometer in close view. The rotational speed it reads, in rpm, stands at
4250 rpm
